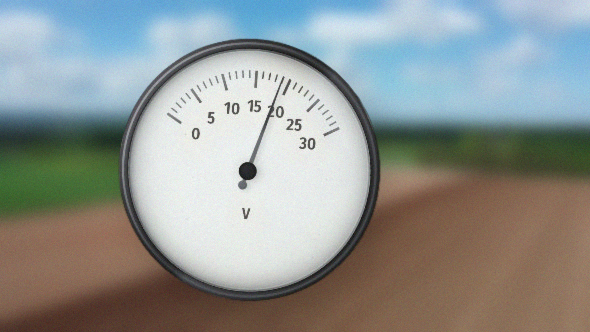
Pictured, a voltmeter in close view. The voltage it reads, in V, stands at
19 V
